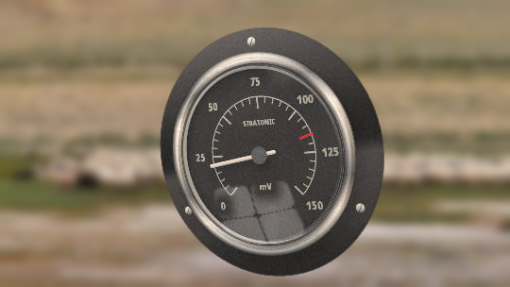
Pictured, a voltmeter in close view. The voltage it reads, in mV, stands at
20 mV
